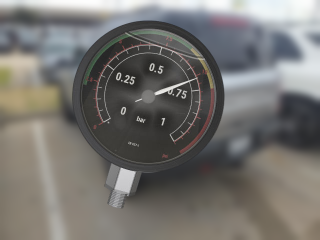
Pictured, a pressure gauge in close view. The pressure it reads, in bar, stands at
0.7 bar
